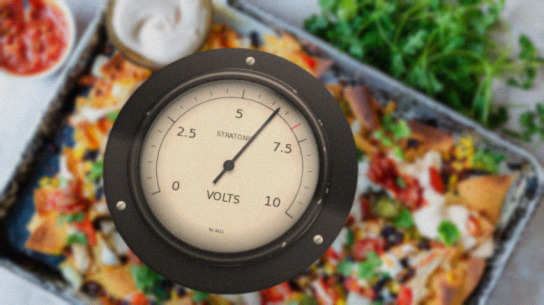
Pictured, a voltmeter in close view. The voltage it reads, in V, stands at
6.25 V
